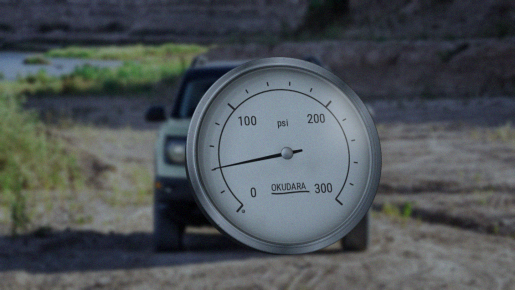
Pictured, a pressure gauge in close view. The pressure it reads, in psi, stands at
40 psi
